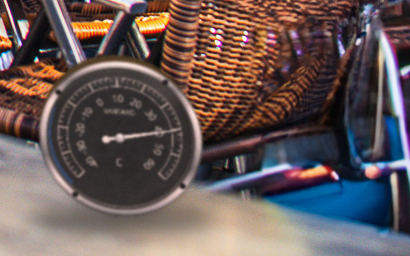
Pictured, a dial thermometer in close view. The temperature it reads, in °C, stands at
40 °C
